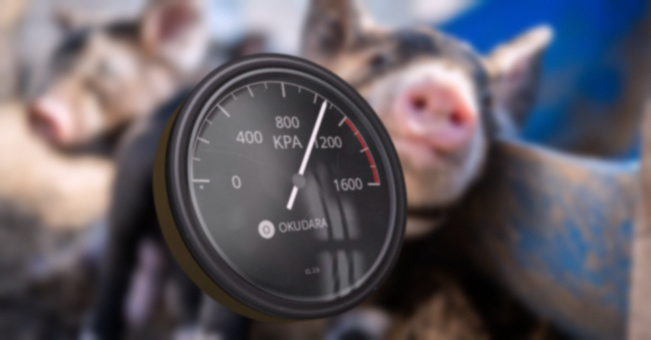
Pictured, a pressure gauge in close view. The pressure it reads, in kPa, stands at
1050 kPa
